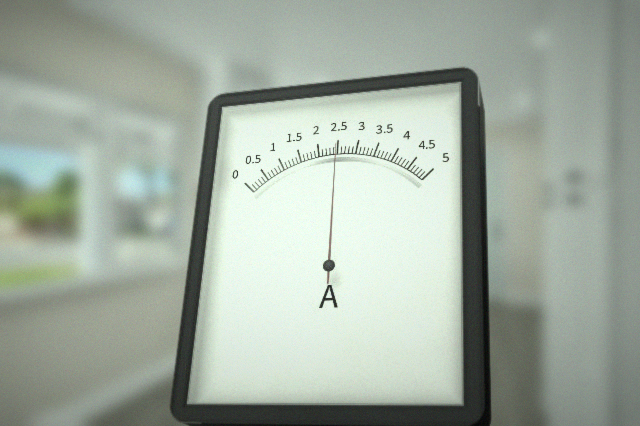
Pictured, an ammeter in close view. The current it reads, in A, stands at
2.5 A
